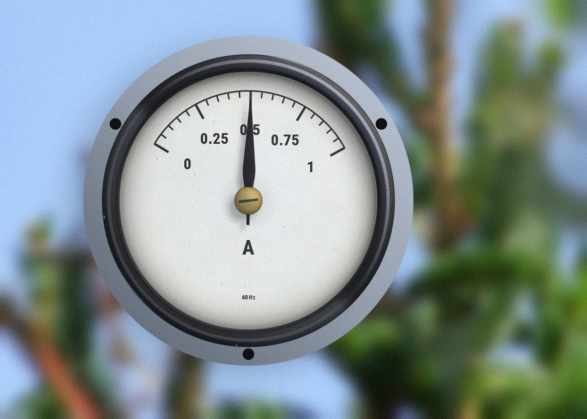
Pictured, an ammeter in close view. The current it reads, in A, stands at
0.5 A
